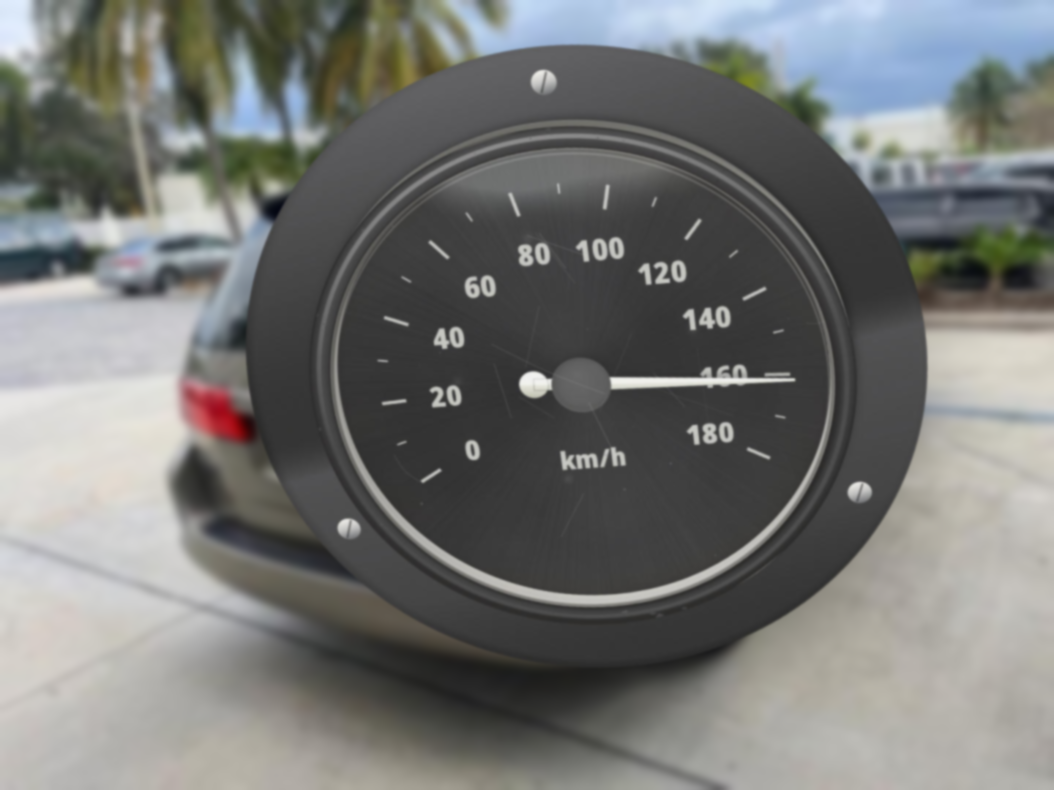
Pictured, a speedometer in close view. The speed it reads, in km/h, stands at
160 km/h
